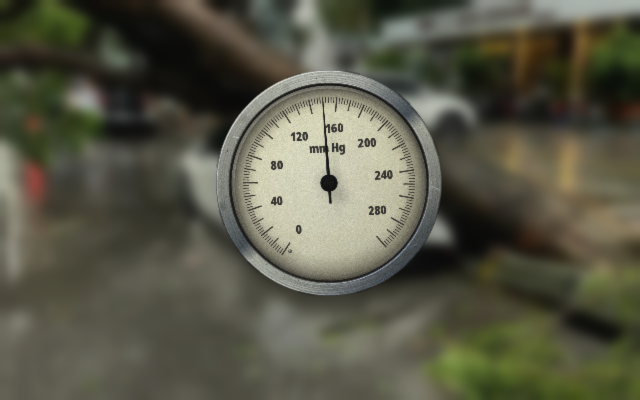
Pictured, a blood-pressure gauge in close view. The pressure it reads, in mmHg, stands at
150 mmHg
